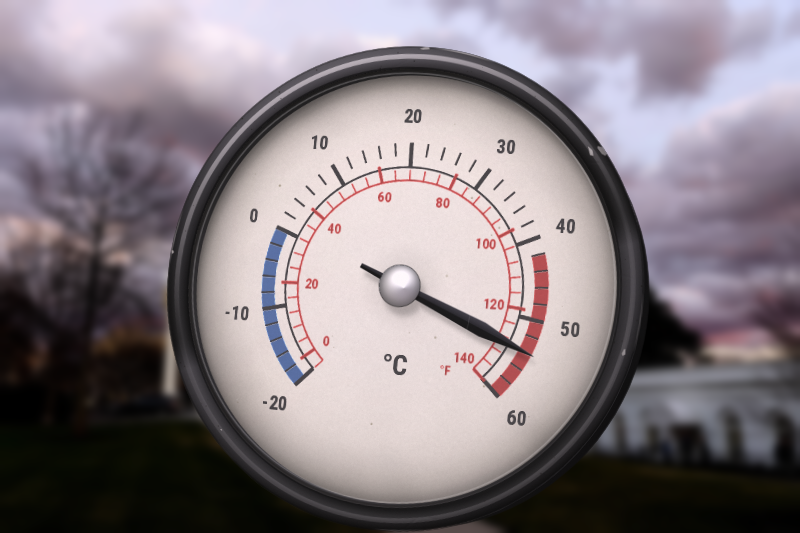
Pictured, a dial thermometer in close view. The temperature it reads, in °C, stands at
54 °C
